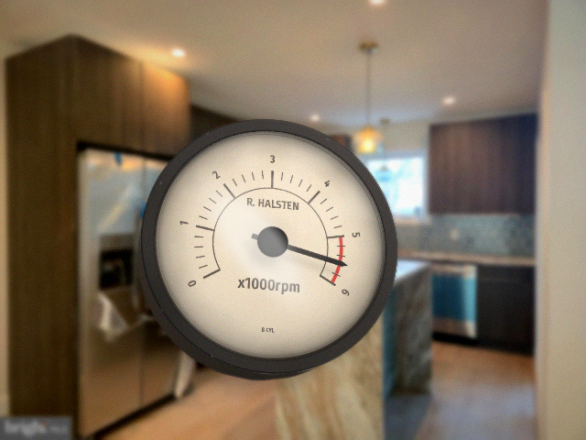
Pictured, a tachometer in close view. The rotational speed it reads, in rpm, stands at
5600 rpm
